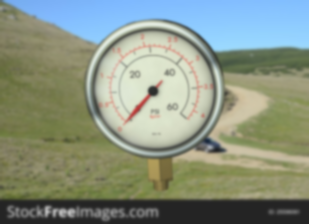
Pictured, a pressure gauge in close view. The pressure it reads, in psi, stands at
0 psi
